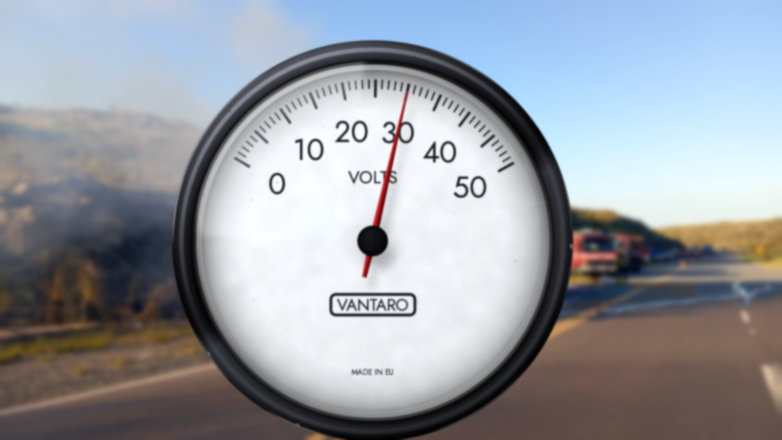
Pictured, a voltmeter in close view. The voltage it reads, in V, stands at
30 V
